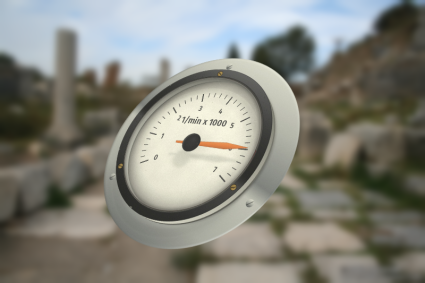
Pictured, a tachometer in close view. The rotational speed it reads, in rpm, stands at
6000 rpm
